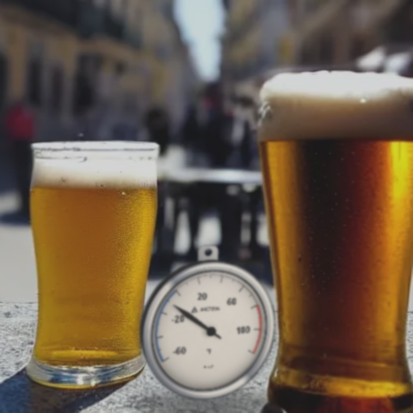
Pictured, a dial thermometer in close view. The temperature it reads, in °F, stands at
-10 °F
